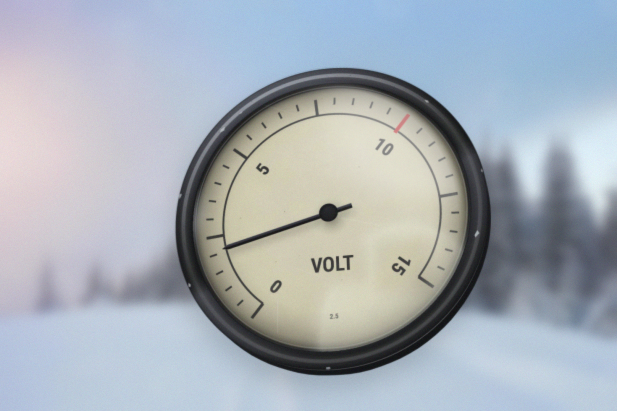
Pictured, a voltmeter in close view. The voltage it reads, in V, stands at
2 V
